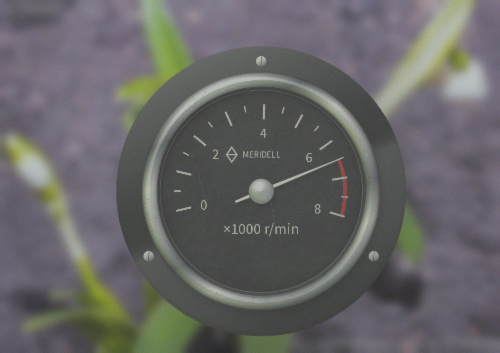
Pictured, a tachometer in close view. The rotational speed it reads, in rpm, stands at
6500 rpm
